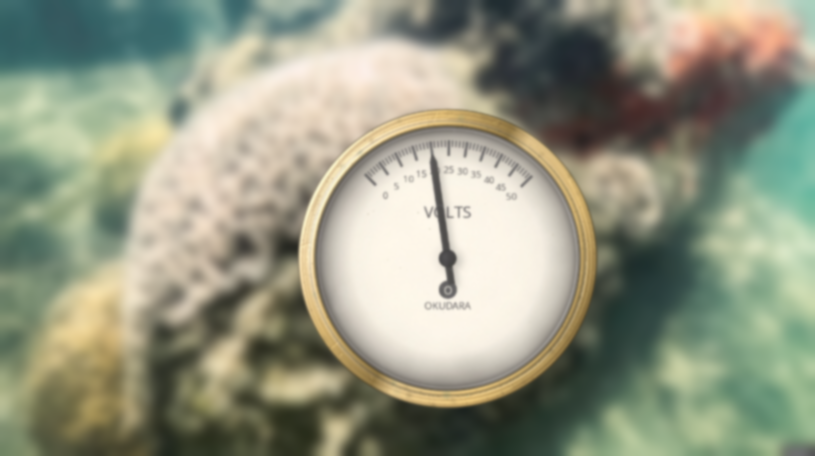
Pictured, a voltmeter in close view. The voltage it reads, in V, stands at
20 V
